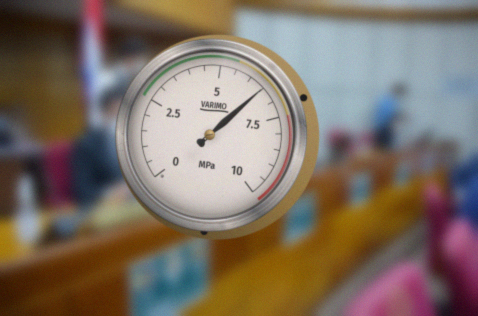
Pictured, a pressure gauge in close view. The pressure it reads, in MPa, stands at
6.5 MPa
